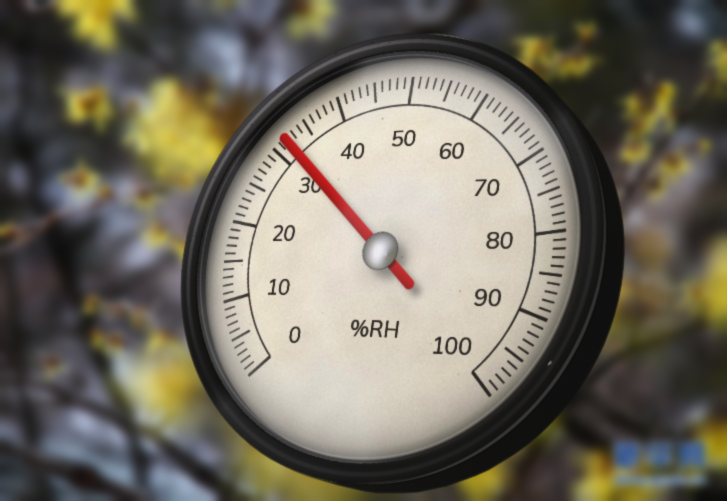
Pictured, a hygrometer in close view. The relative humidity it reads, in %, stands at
32 %
